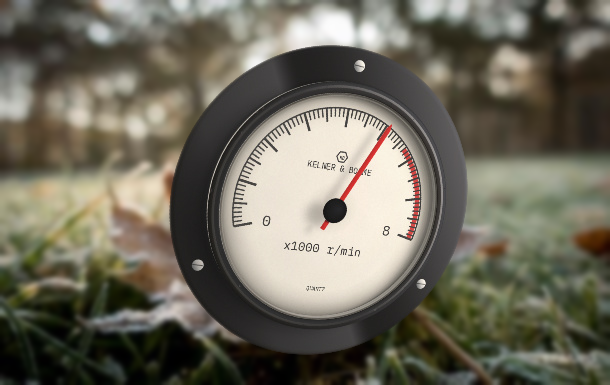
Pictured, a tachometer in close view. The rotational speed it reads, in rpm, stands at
5000 rpm
